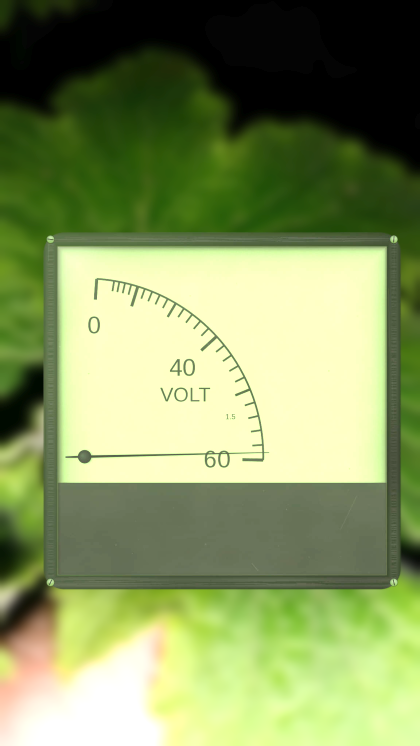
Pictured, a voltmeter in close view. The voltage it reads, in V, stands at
59 V
